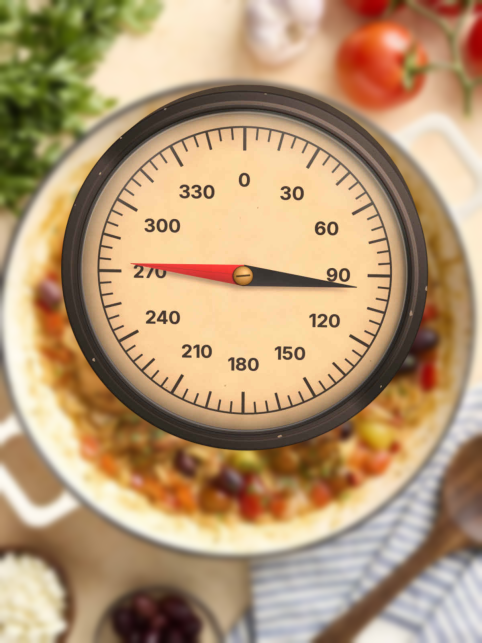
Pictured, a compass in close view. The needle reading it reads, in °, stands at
275 °
